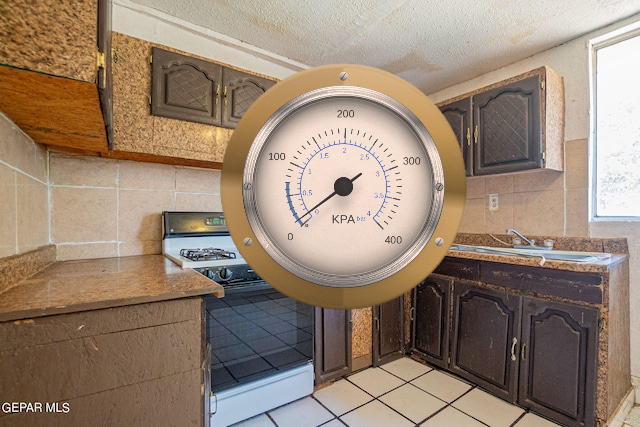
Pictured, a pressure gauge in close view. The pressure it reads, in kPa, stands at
10 kPa
